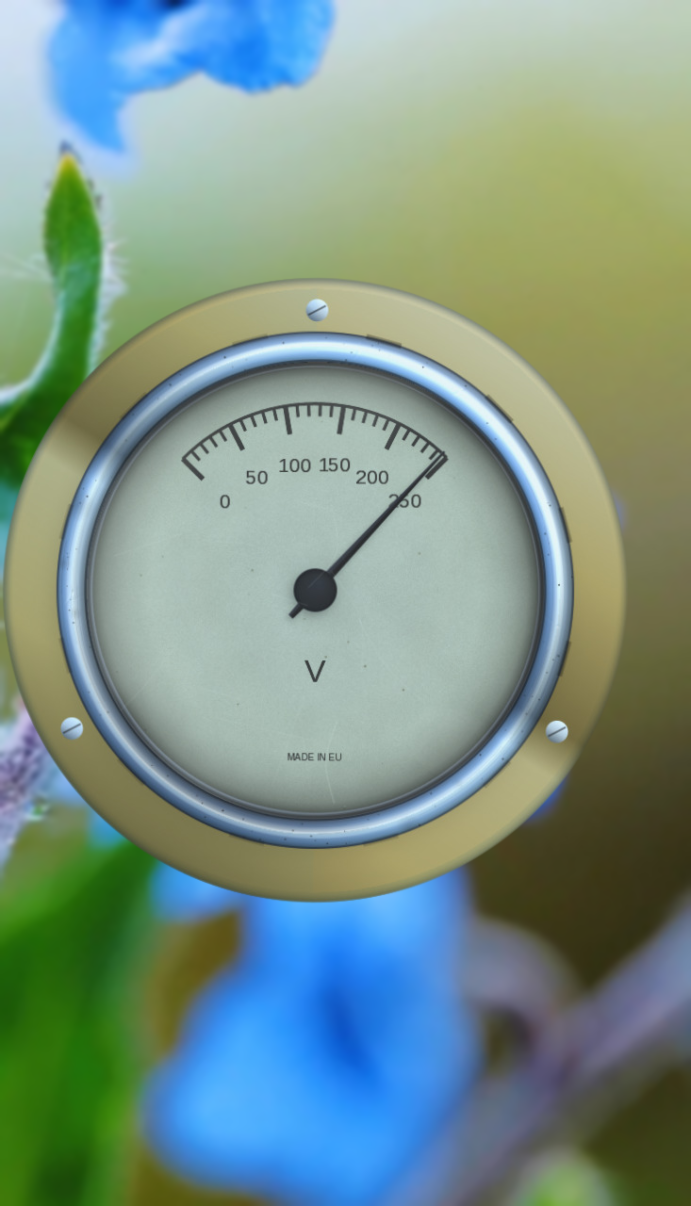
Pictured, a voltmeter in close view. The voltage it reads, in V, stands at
245 V
